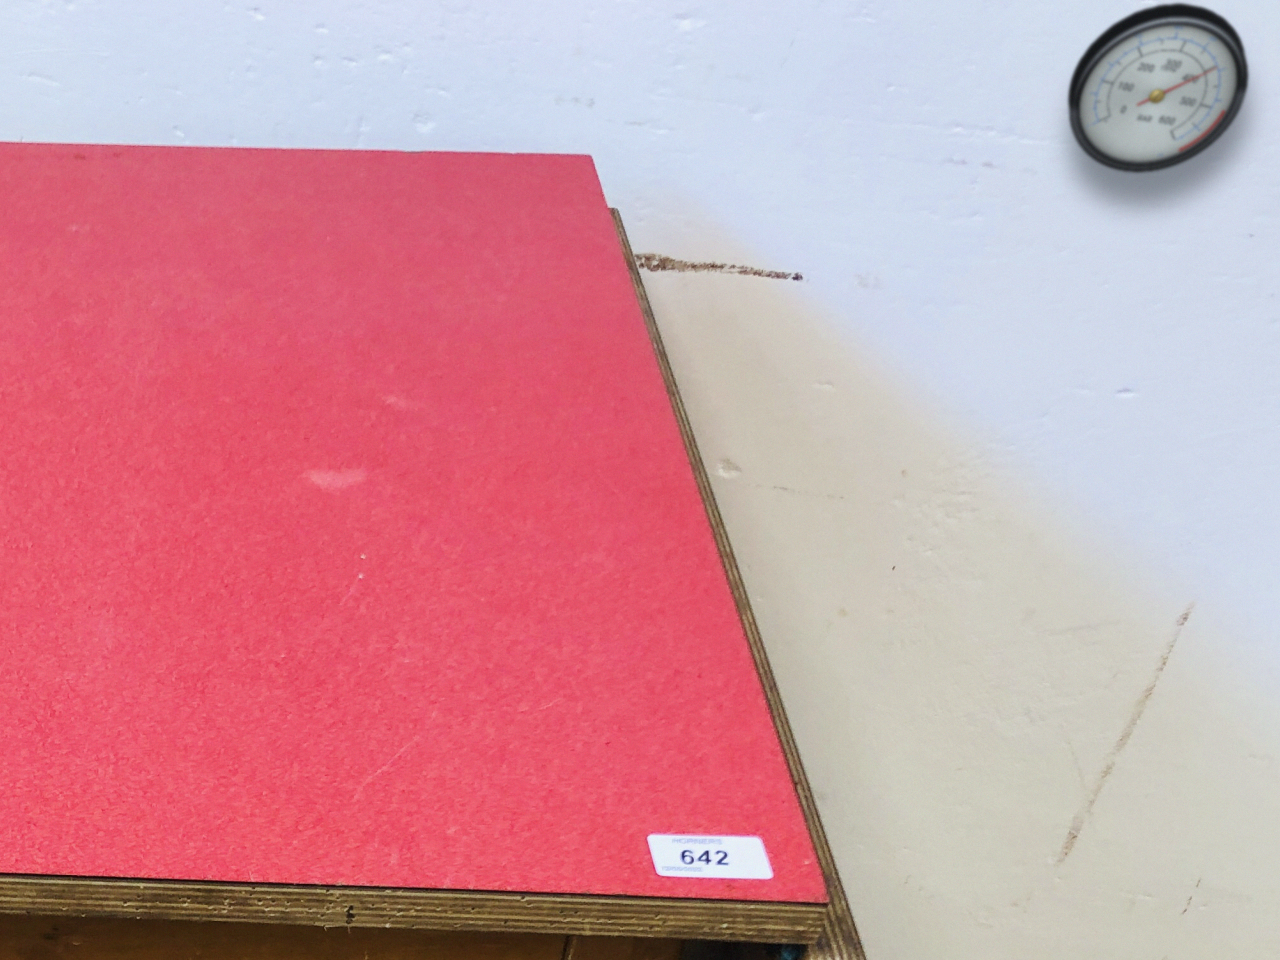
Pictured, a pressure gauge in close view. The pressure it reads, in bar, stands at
400 bar
